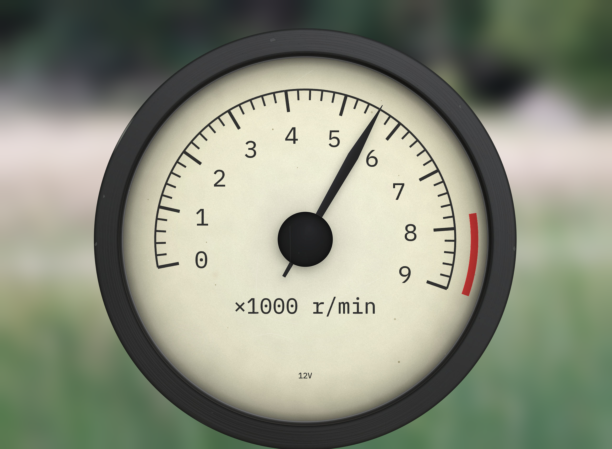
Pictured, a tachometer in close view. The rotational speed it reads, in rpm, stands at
5600 rpm
